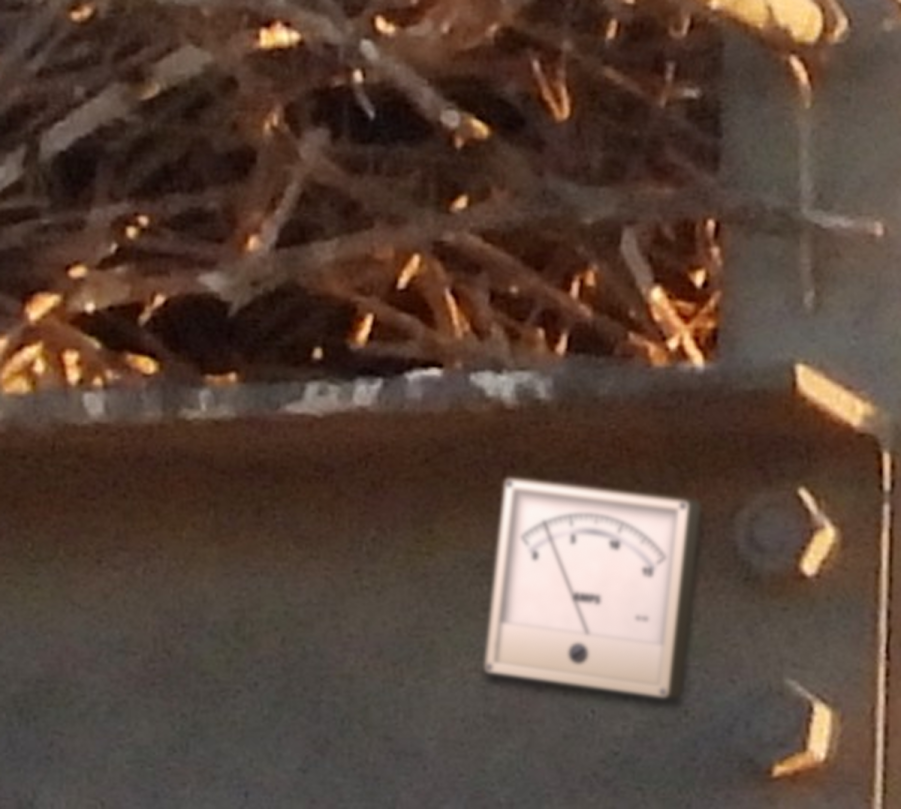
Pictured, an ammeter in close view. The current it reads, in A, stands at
2.5 A
